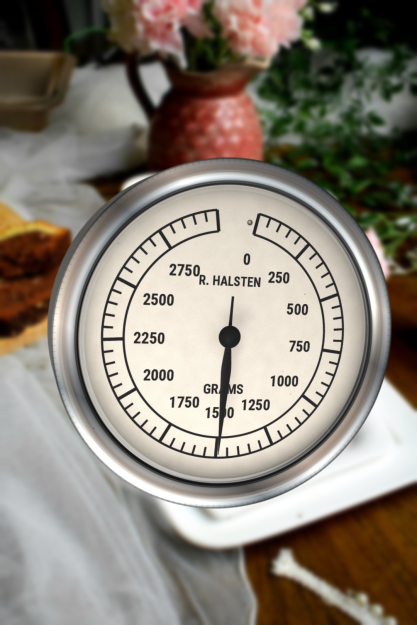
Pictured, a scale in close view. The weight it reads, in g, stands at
1500 g
